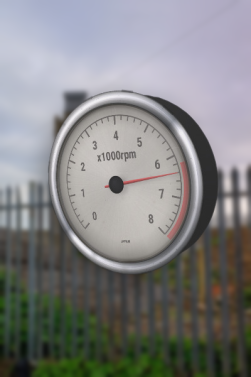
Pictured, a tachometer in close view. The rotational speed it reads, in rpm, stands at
6400 rpm
